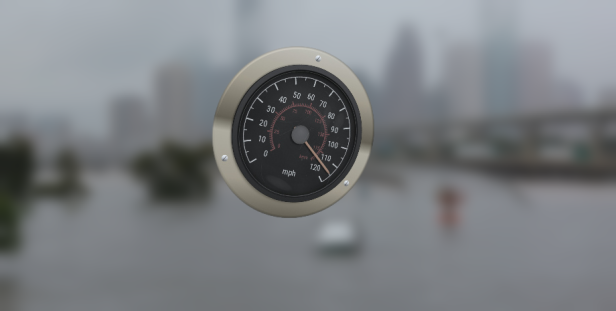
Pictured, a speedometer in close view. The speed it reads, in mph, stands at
115 mph
